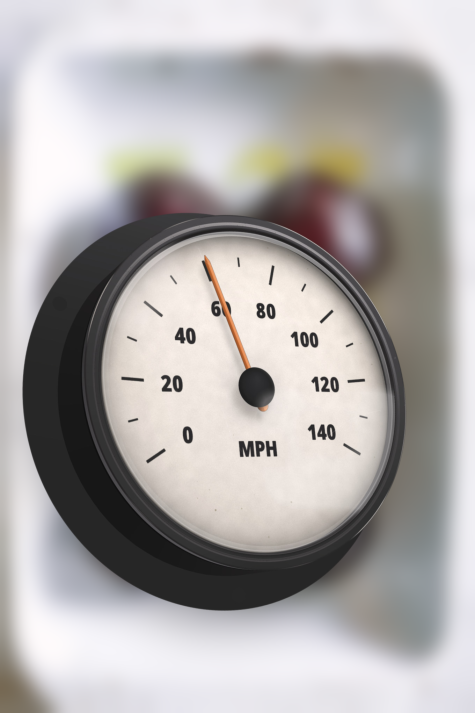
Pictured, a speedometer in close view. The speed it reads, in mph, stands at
60 mph
